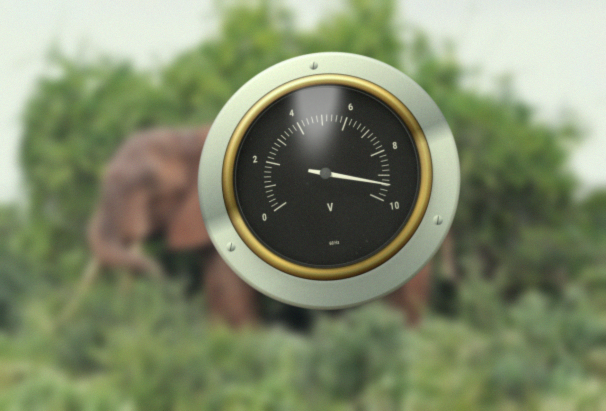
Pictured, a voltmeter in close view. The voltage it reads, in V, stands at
9.4 V
